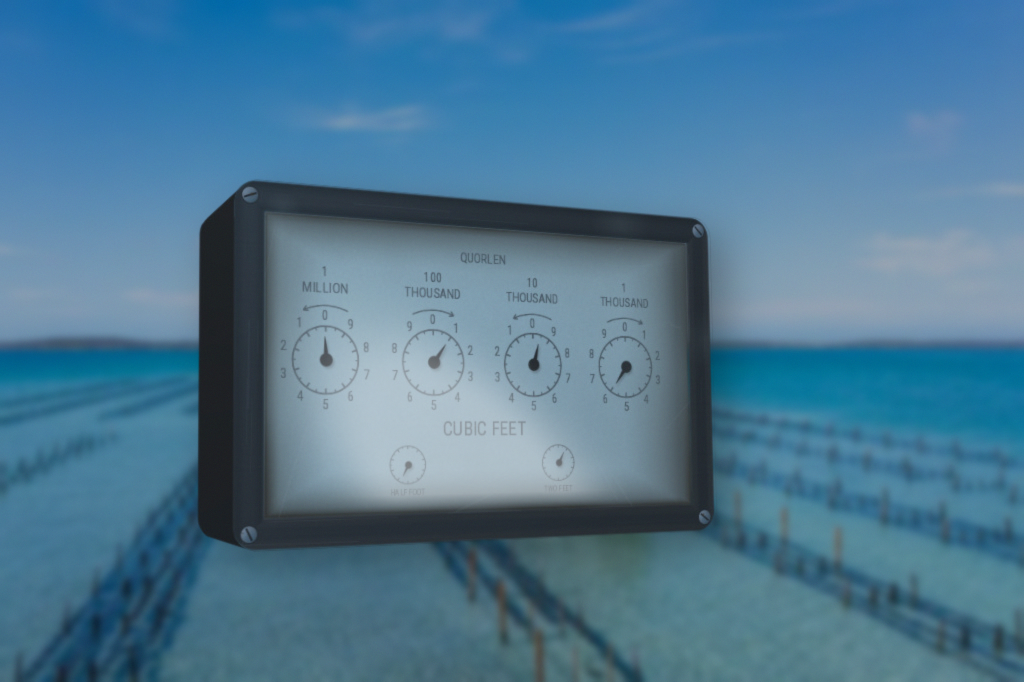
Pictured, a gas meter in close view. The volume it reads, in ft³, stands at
9600 ft³
